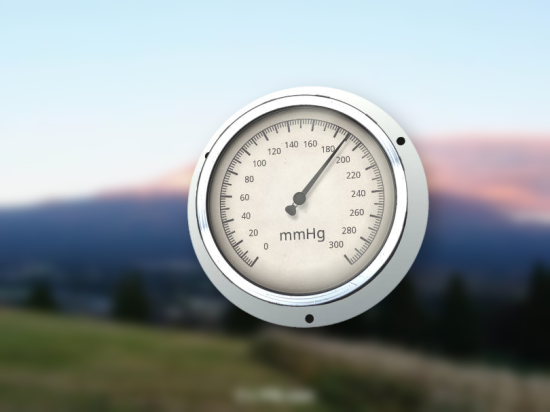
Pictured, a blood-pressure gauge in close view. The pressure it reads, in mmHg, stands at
190 mmHg
